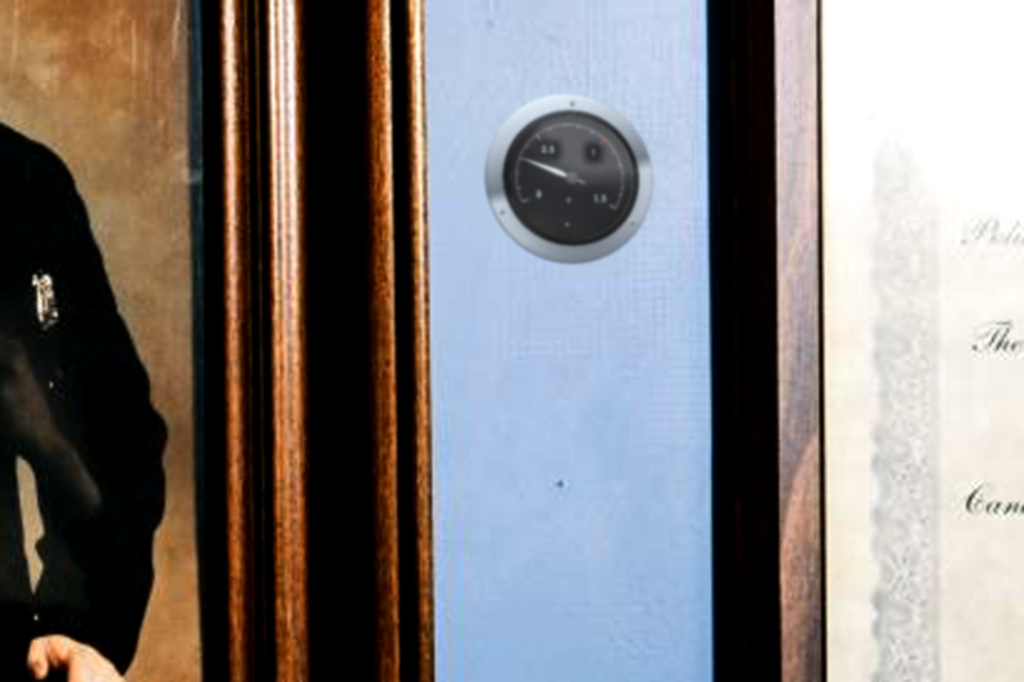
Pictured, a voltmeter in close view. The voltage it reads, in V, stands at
0.3 V
